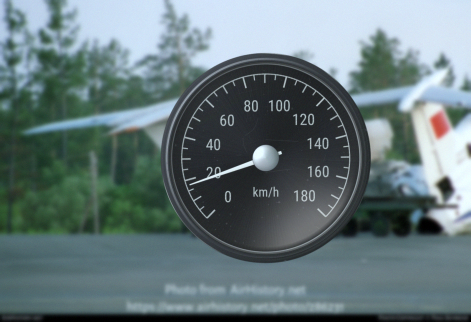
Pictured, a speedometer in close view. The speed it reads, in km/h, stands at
17.5 km/h
